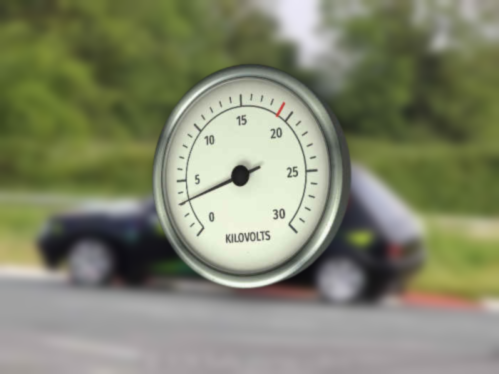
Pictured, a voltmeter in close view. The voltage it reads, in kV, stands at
3 kV
